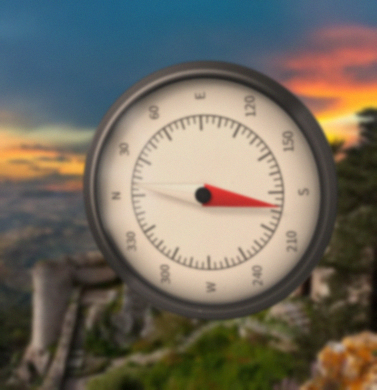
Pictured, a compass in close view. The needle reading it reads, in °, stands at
190 °
